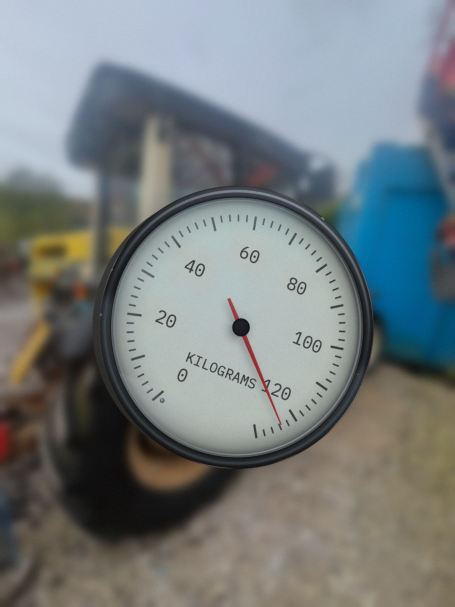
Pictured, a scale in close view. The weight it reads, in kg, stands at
124 kg
